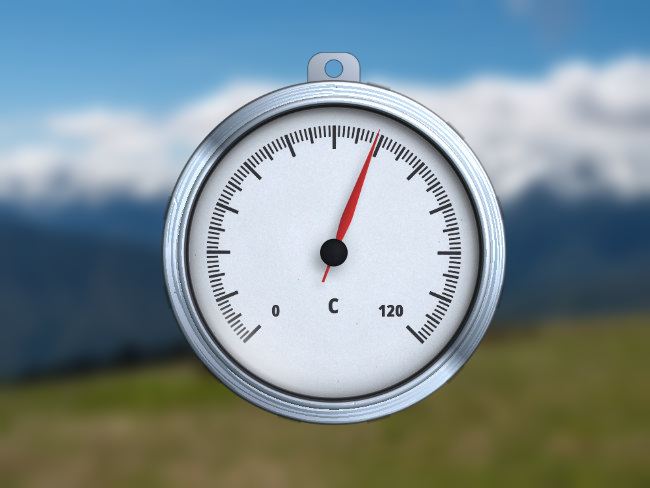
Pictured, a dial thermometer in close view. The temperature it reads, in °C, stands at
69 °C
